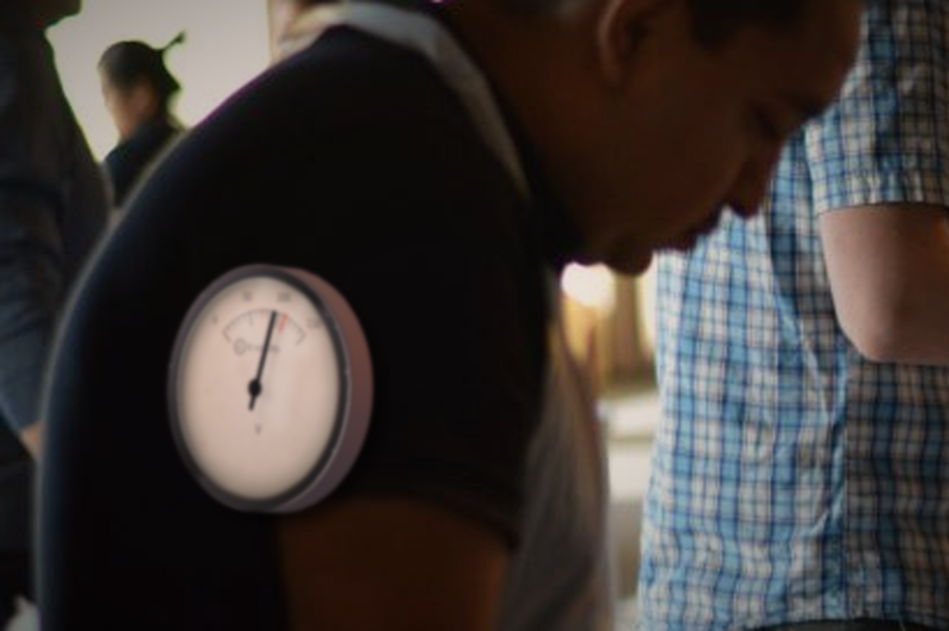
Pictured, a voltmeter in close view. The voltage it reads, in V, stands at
100 V
